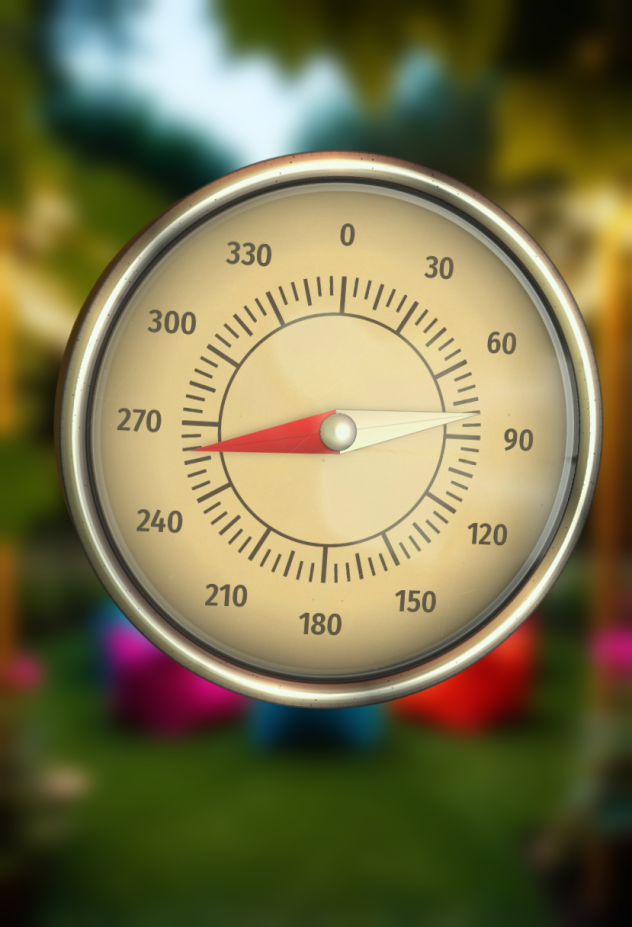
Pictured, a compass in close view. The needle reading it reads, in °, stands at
260 °
